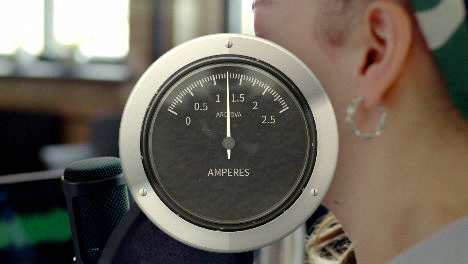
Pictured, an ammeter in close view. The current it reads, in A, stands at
1.25 A
